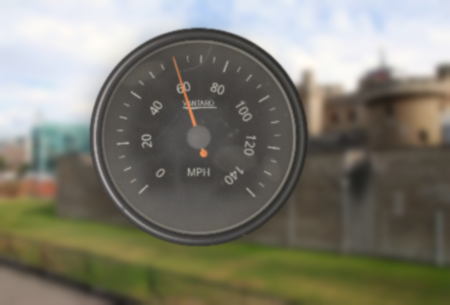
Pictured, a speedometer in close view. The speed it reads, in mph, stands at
60 mph
